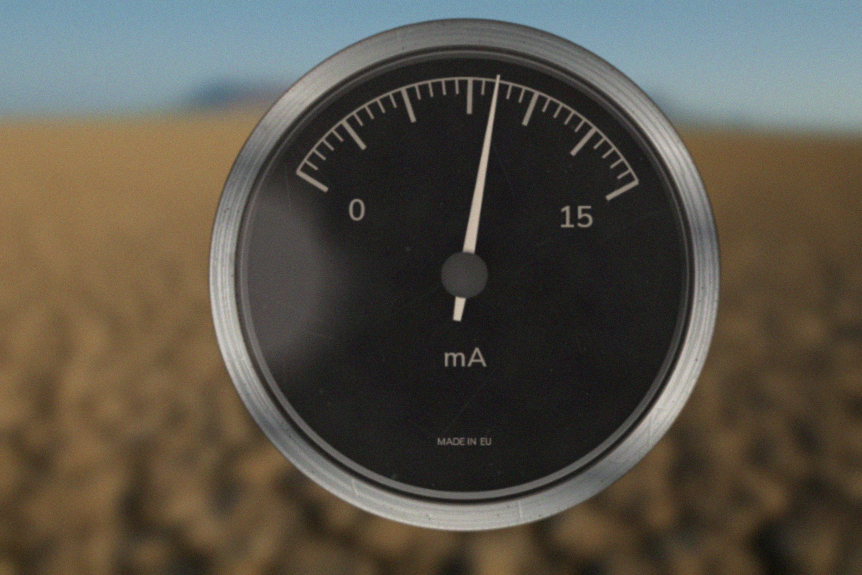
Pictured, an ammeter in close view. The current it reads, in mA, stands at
8.5 mA
